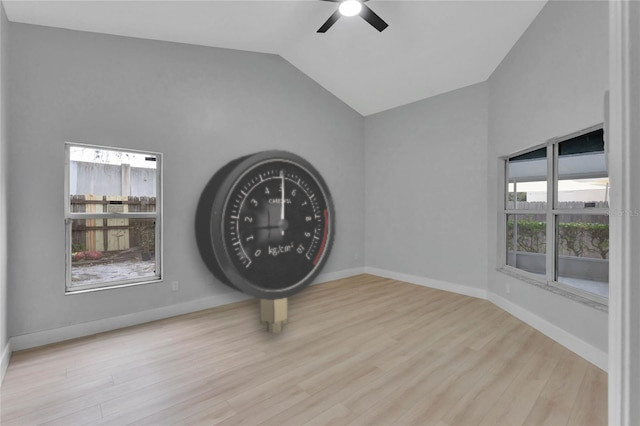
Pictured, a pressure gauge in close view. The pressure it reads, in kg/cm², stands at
5 kg/cm²
